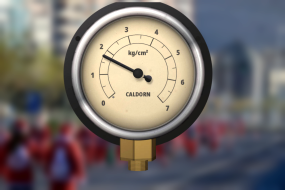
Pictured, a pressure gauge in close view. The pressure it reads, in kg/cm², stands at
1.75 kg/cm²
